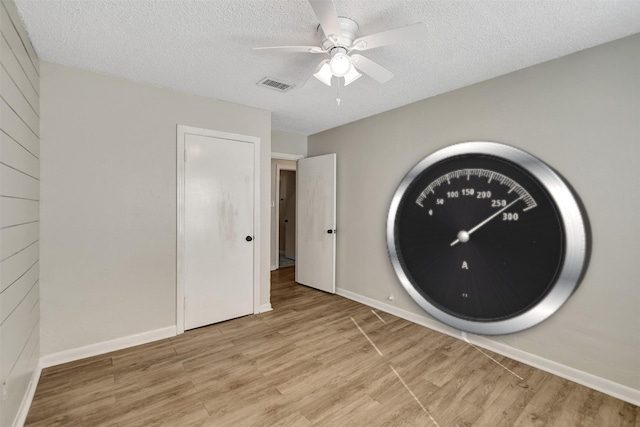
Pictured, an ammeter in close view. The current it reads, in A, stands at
275 A
